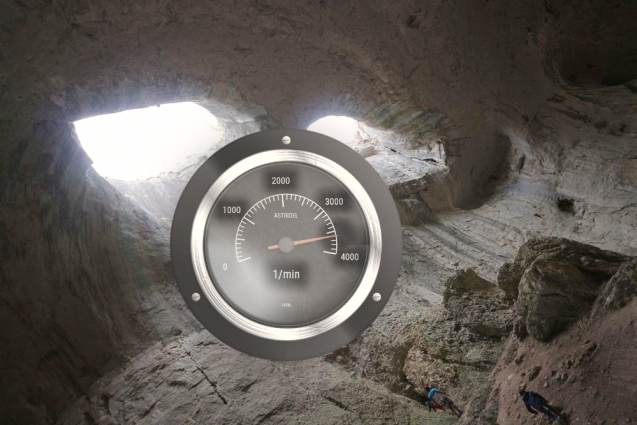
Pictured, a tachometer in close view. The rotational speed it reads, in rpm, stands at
3600 rpm
